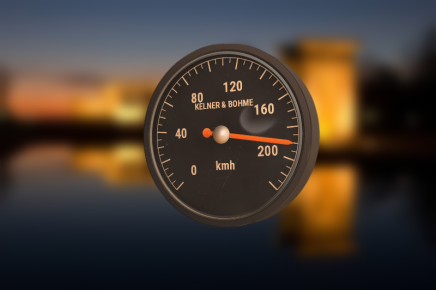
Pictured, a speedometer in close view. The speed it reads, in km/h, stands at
190 km/h
